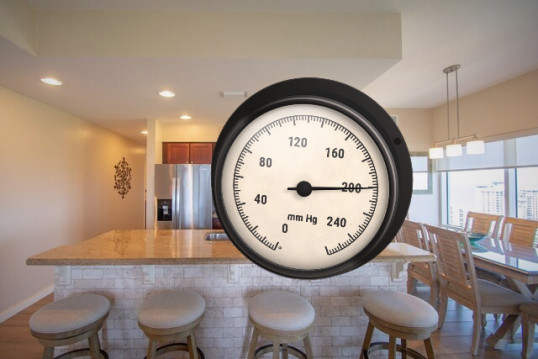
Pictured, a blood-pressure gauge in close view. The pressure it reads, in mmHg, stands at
200 mmHg
